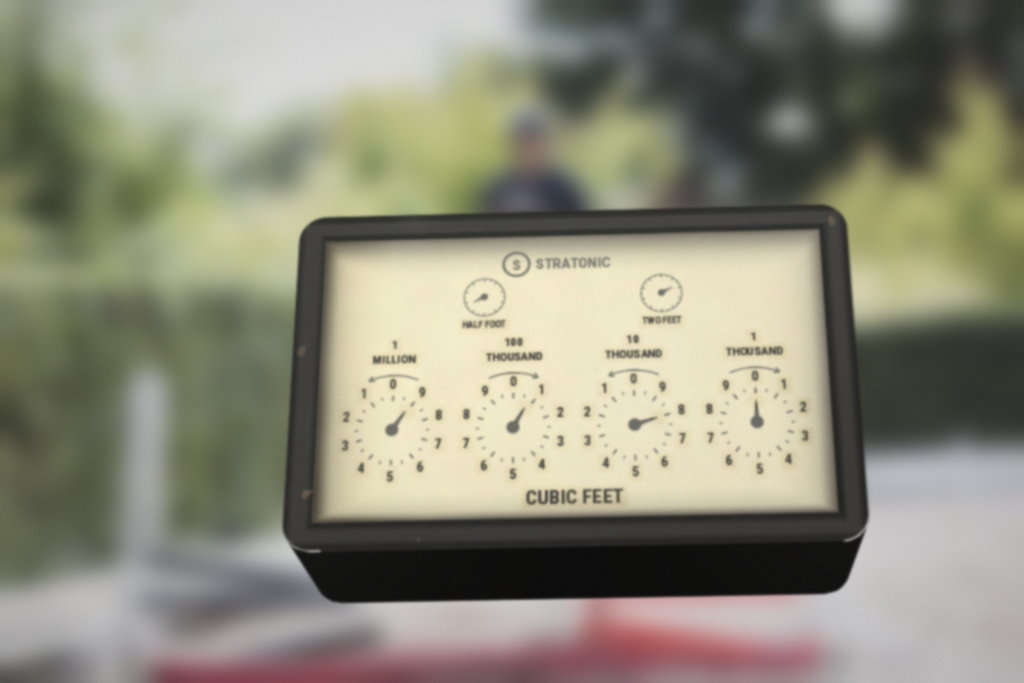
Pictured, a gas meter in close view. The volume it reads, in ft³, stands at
908000 ft³
